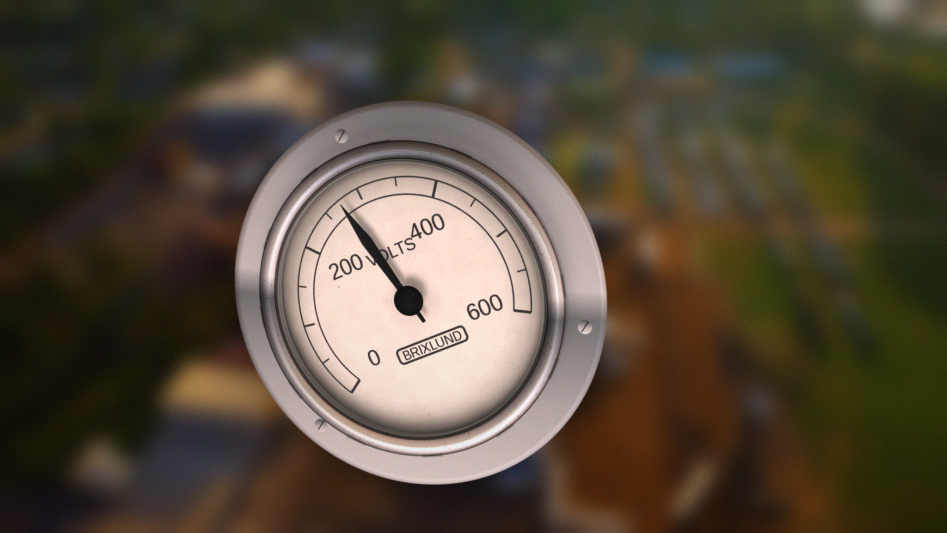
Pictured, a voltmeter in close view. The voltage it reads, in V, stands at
275 V
